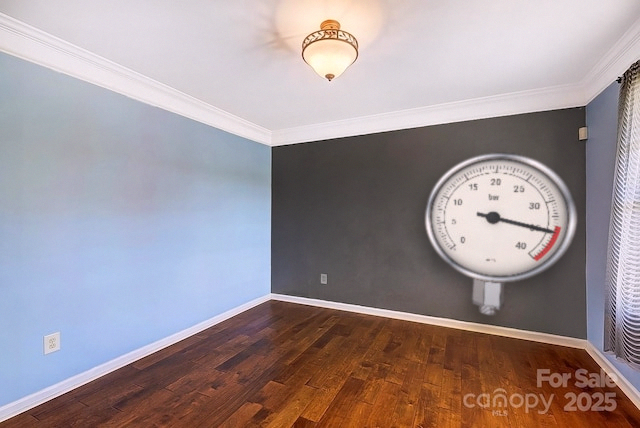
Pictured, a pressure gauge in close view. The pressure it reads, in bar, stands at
35 bar
